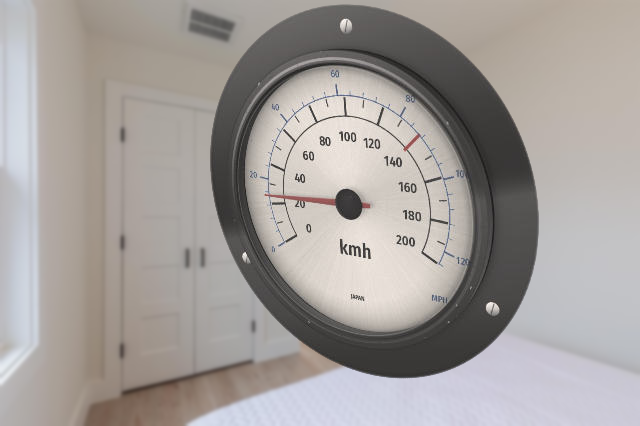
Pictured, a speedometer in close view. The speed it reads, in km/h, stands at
25 km/h
